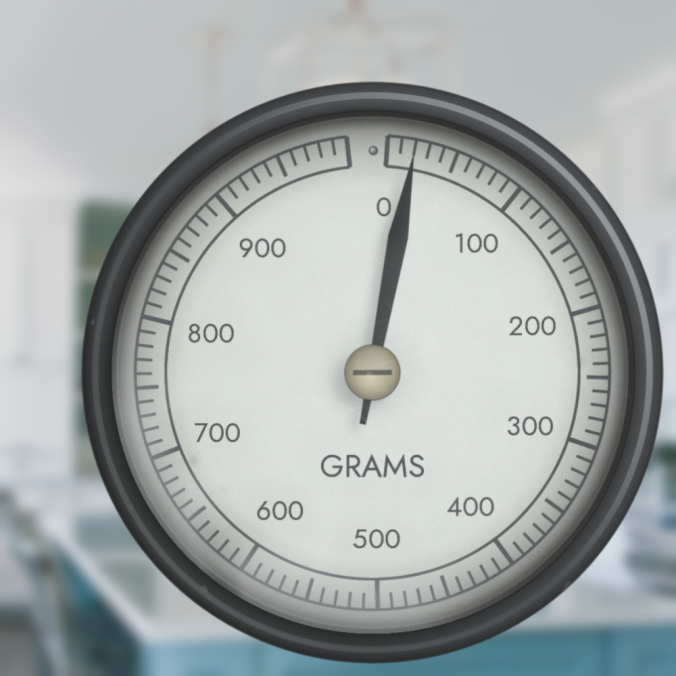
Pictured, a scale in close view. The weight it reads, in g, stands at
20 g
